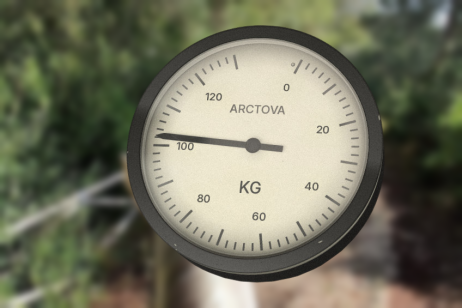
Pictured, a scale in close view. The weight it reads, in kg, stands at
102 kg
